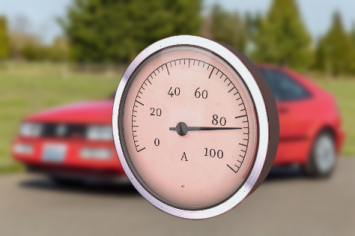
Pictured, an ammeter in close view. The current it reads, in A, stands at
84 A
